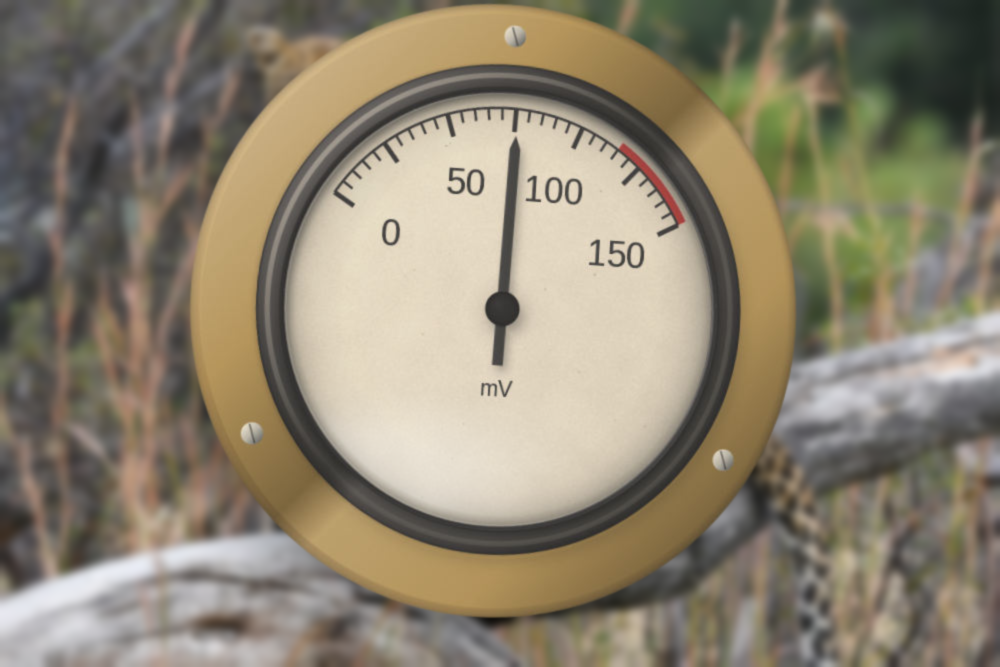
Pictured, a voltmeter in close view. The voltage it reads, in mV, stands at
75 mV
